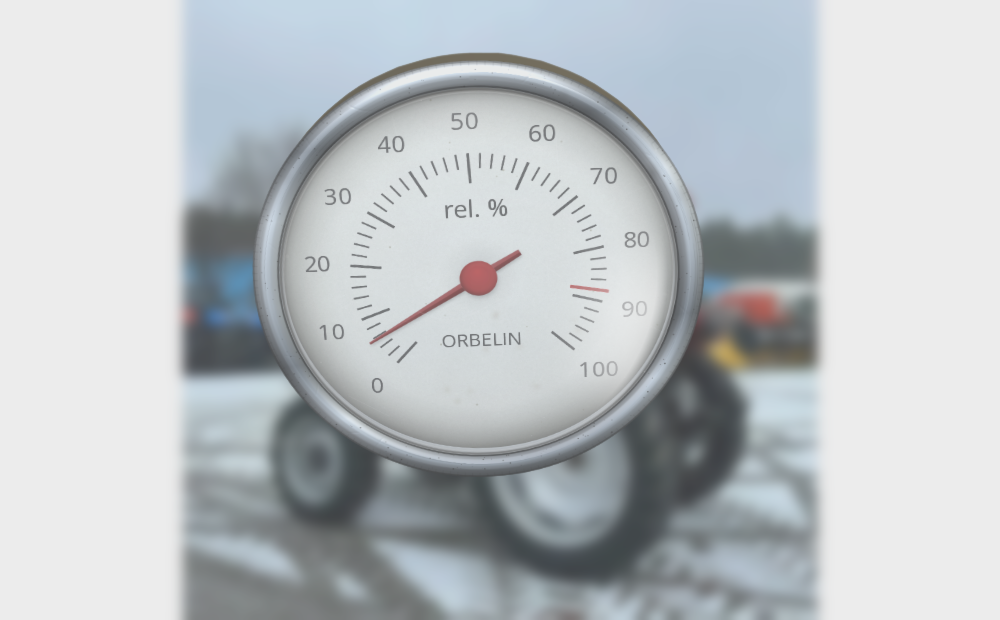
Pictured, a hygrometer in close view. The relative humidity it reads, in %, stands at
6 %
